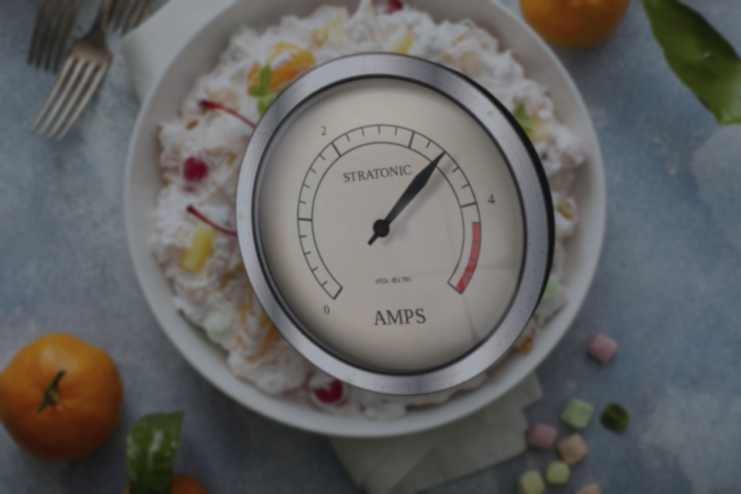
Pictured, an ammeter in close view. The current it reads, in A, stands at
3.4 A
